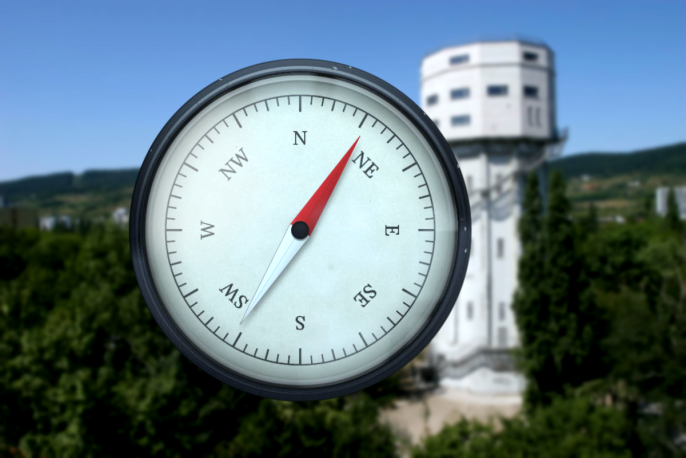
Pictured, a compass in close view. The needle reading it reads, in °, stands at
32.5 °
